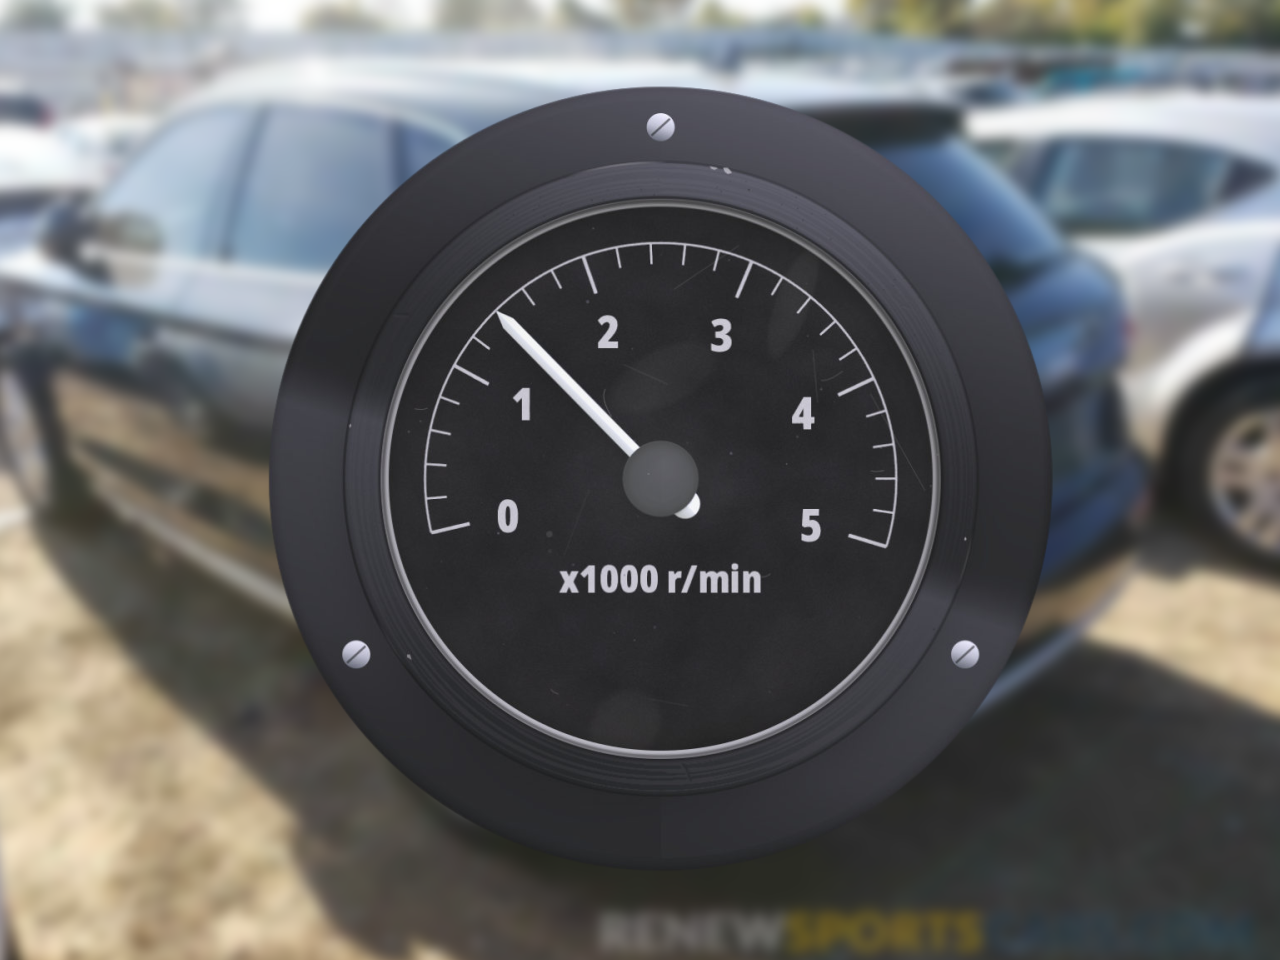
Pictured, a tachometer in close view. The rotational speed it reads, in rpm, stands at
1400 rpm
